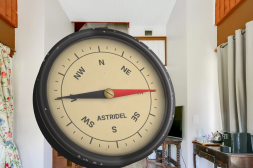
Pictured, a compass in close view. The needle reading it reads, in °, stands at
90 °
